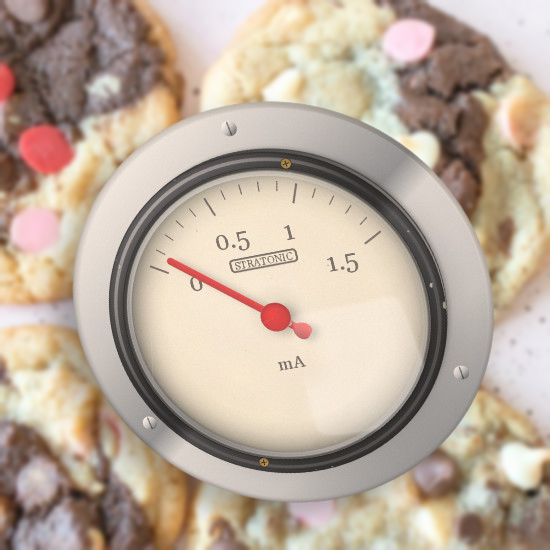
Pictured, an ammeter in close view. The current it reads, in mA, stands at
0.1 mA
